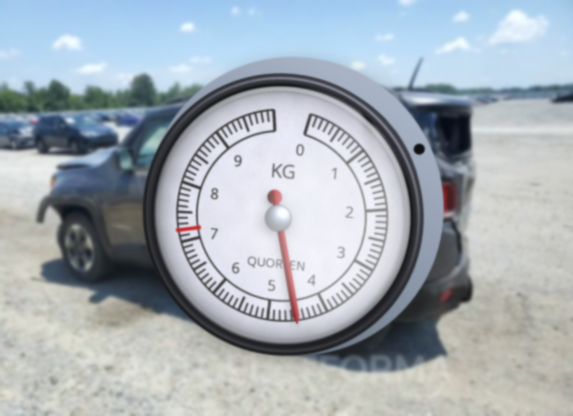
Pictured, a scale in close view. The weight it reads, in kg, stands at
4.5 kg
